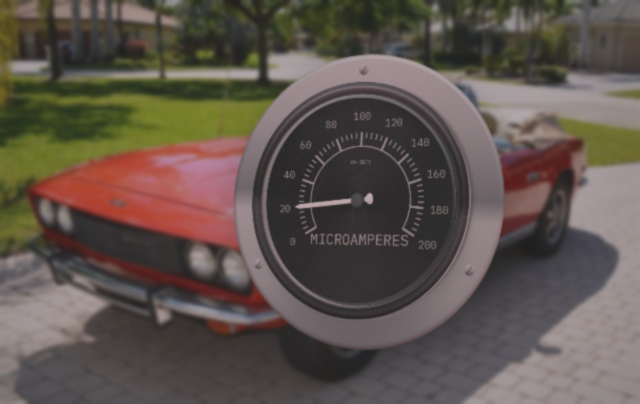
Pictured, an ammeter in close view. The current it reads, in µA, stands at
20 µA
